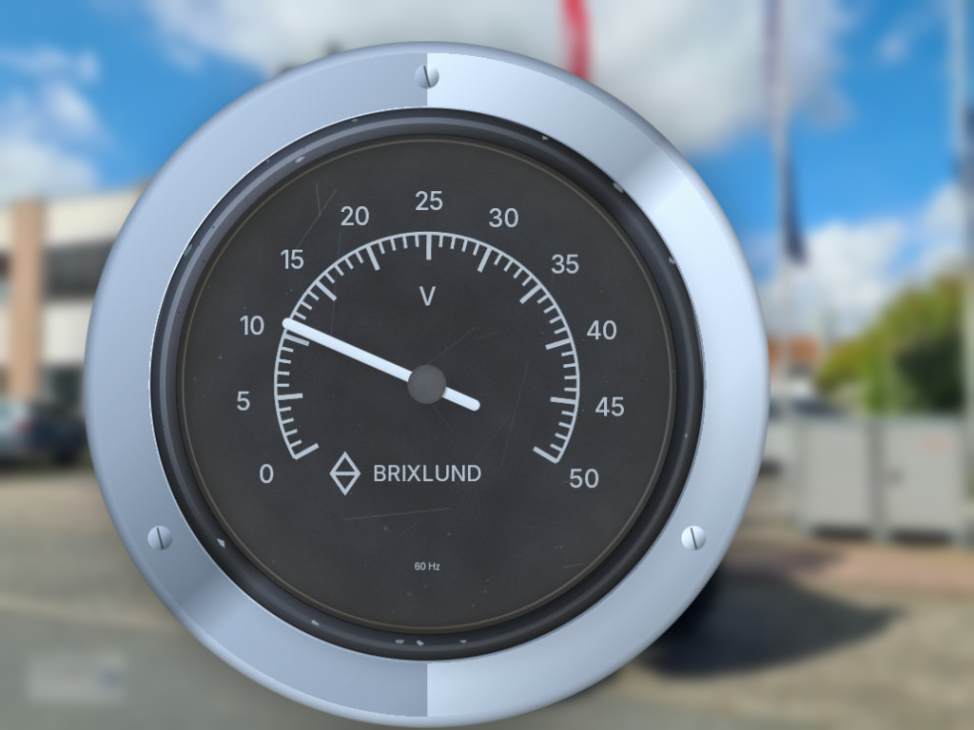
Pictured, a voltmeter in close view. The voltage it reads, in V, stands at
11 V
